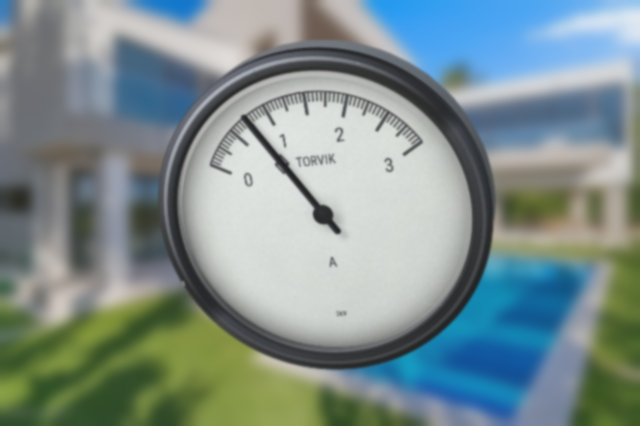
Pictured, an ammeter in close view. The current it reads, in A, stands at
0.75 A
